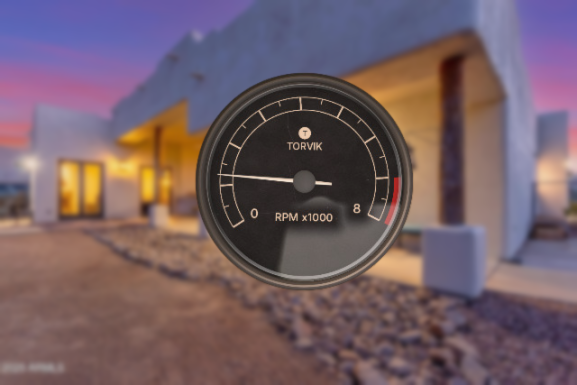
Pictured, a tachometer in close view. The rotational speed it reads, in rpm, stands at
1250 rpm
